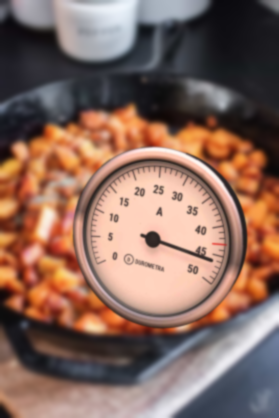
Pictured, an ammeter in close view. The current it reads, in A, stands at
46 A
